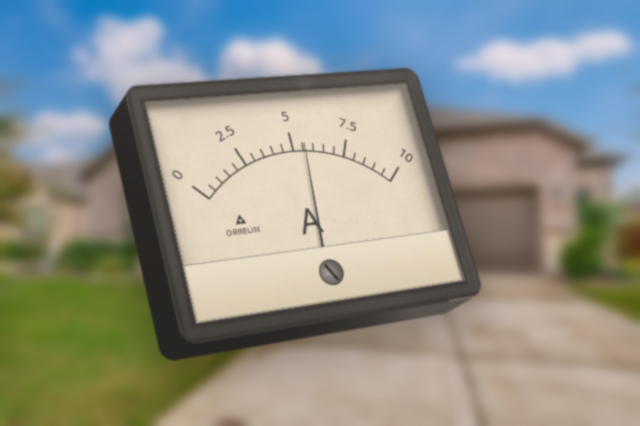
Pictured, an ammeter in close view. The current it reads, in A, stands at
5.5 A
